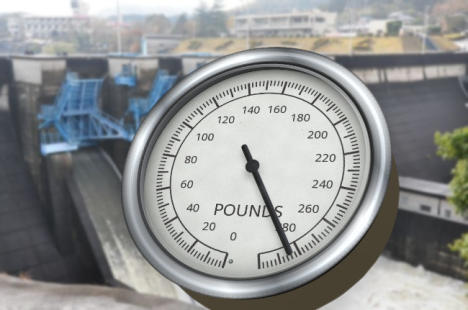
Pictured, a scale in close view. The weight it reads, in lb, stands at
284 lb
